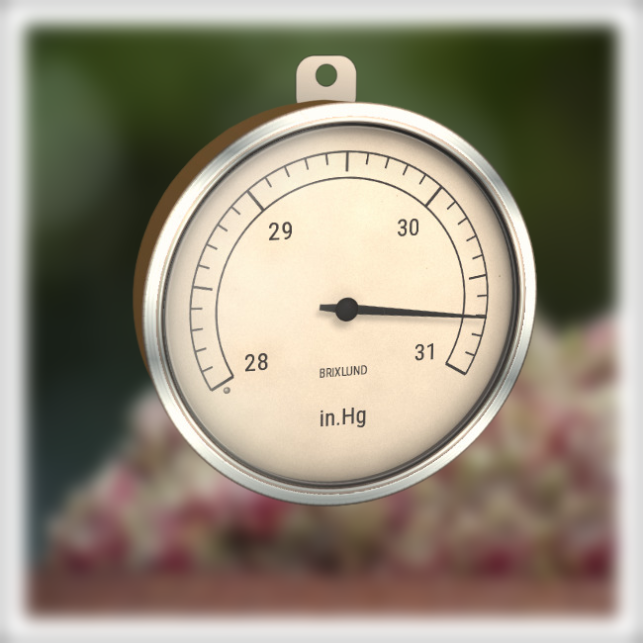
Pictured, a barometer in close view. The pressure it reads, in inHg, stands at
30.7 inHg
